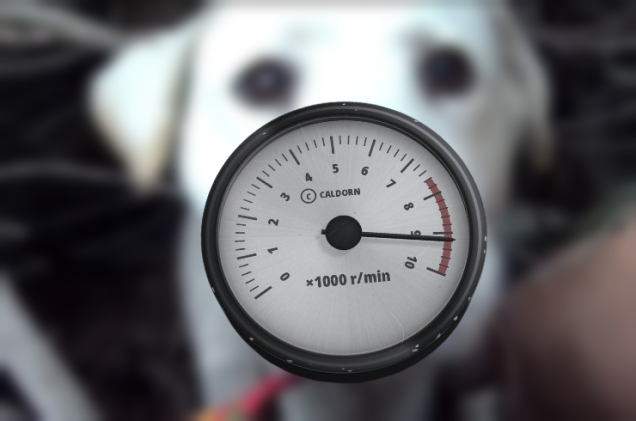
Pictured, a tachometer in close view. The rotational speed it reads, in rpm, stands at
9200 rpm
